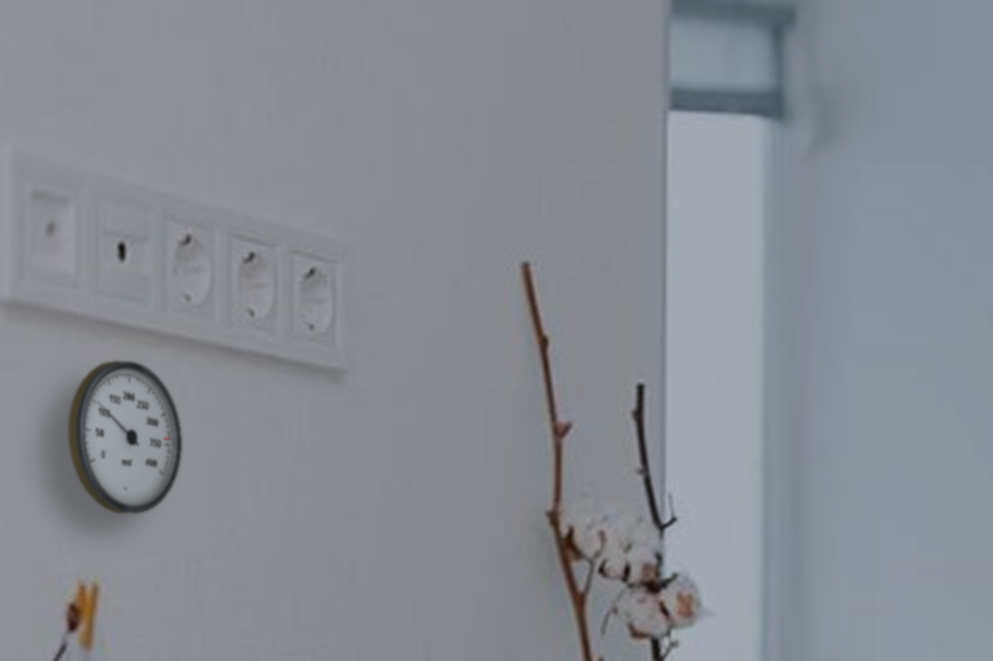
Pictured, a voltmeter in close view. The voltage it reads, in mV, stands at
100 mV
